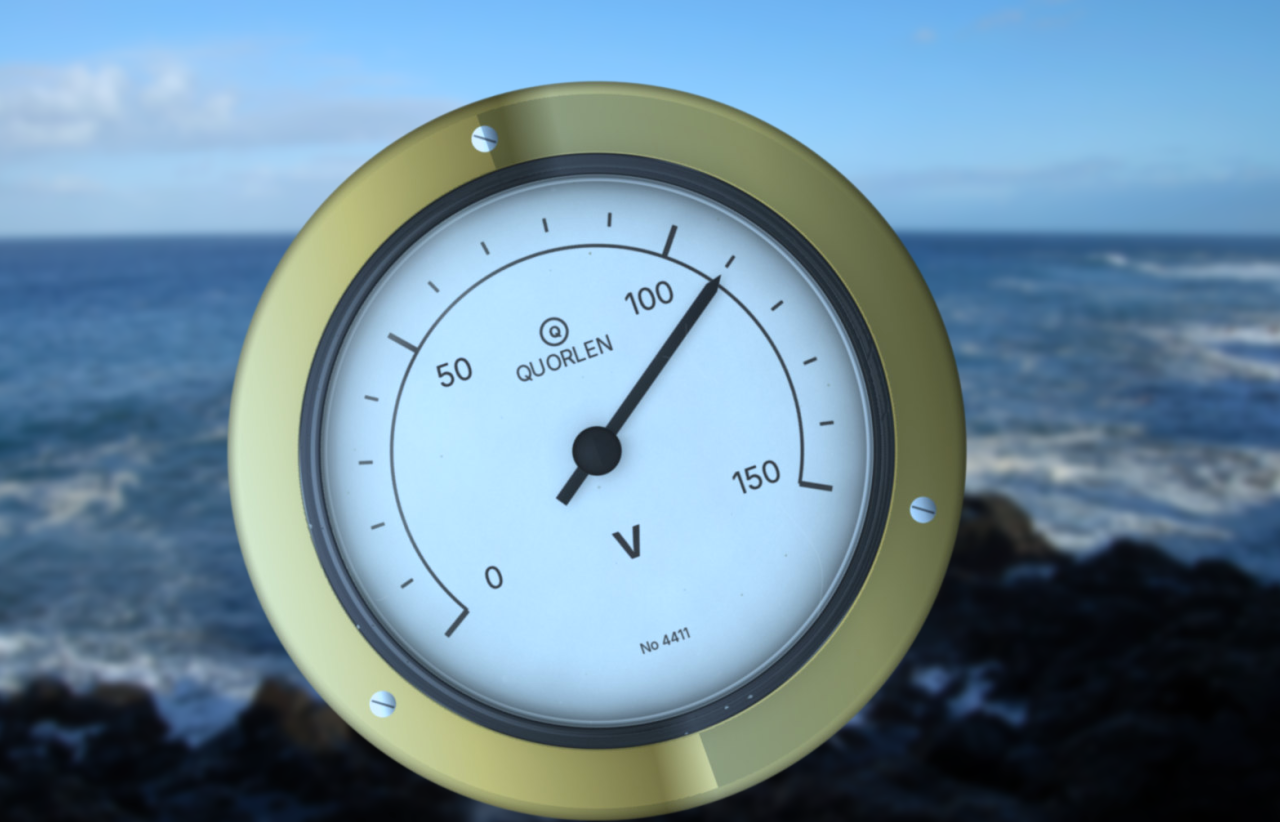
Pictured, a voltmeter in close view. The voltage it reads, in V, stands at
110 V
